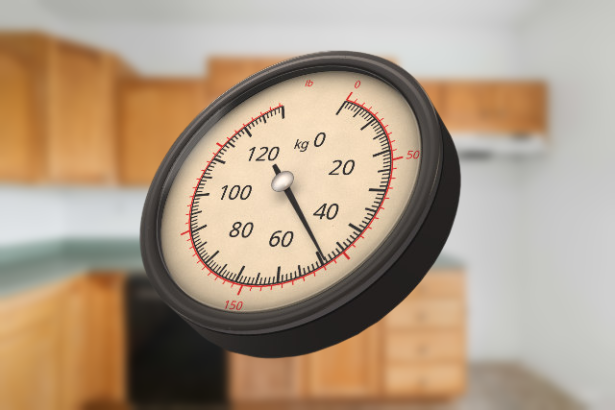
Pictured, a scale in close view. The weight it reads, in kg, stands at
49 kg
